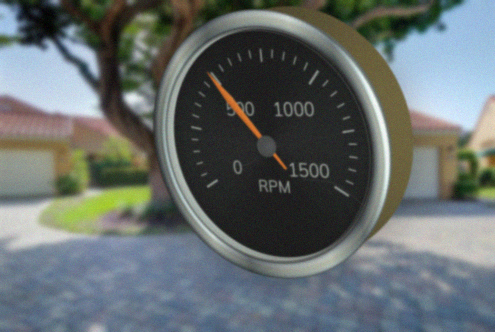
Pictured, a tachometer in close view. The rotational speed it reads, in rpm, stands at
500 rpm
